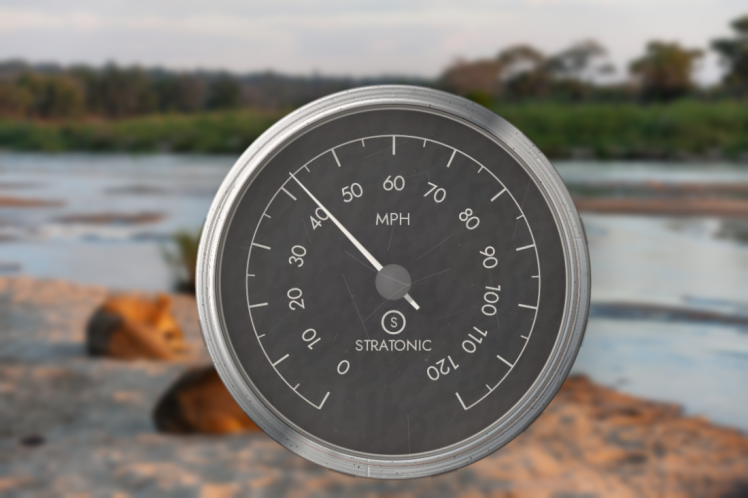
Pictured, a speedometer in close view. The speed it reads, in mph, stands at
42.5 mph
